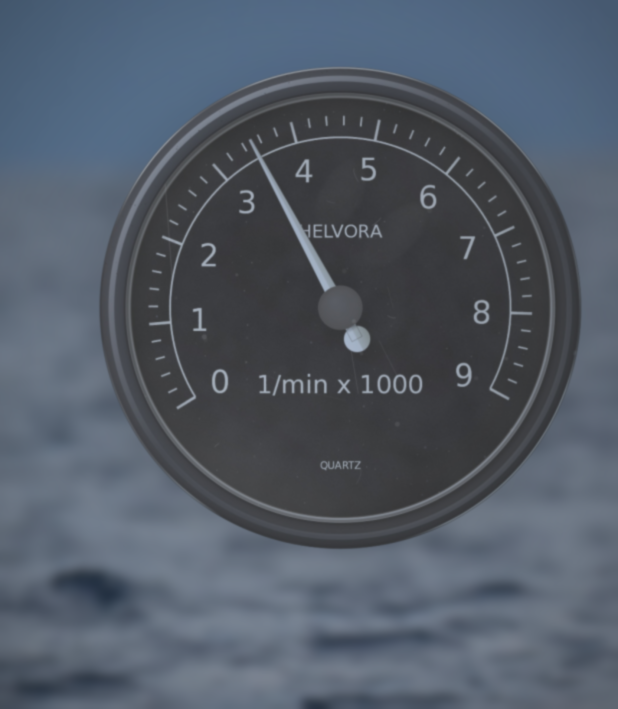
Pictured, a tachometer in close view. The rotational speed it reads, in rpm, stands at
3500 rpm
